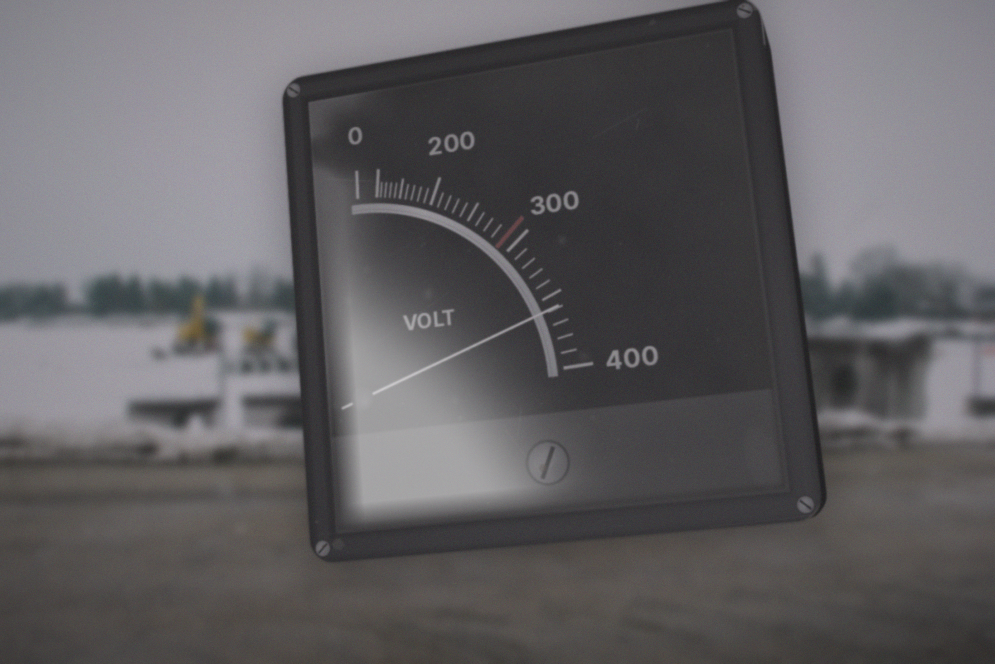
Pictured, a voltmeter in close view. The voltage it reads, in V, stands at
360 V
